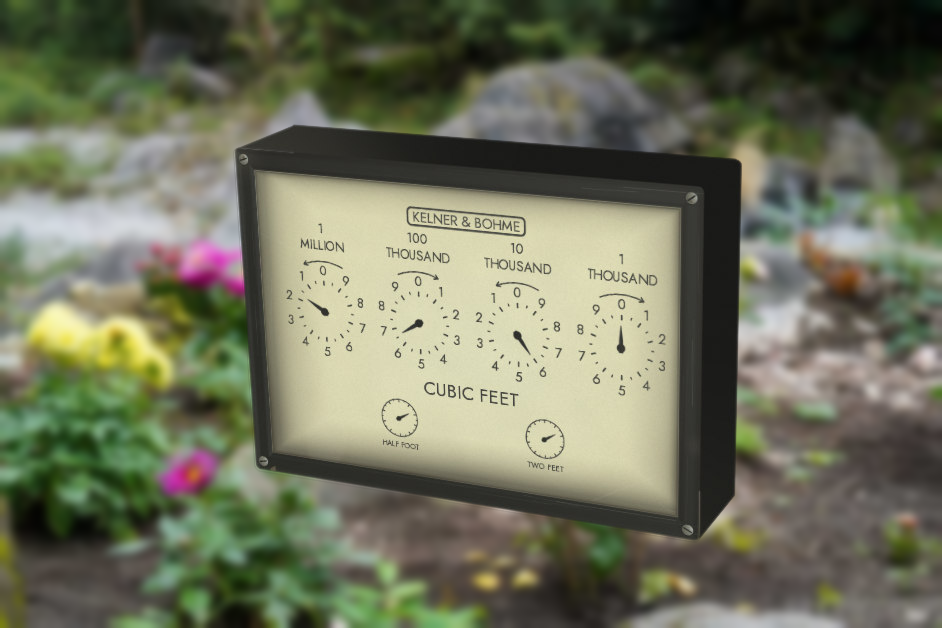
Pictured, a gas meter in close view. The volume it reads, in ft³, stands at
166000 ft³
